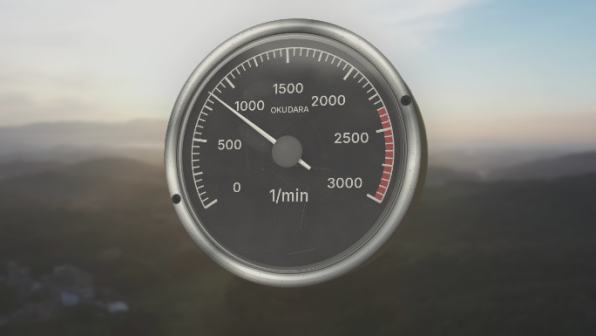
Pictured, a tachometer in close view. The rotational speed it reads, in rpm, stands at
850 rpm
